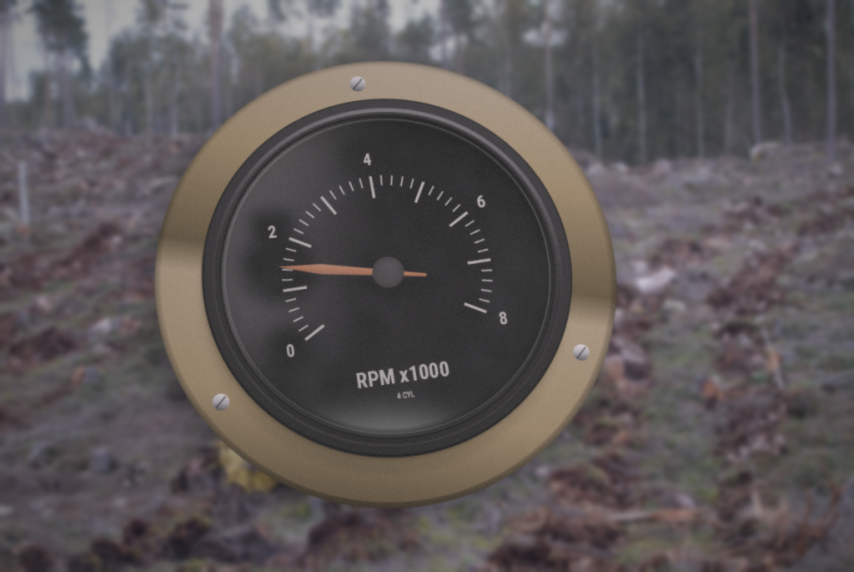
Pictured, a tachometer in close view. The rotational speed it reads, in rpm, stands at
1400 rpm
